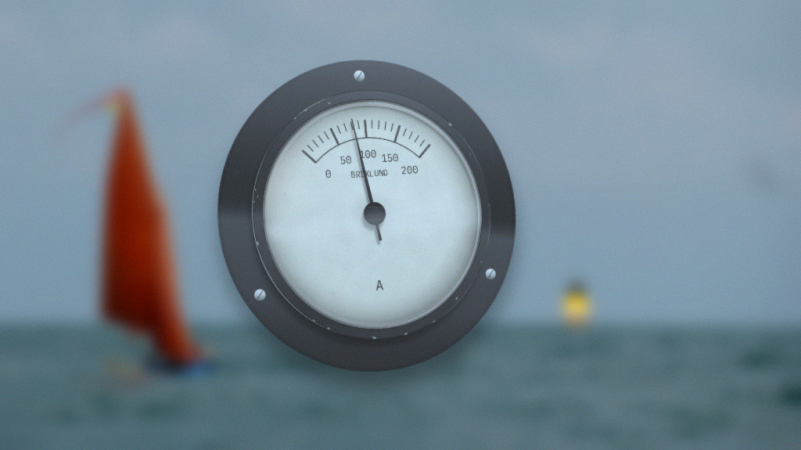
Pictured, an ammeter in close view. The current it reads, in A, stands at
80 A
